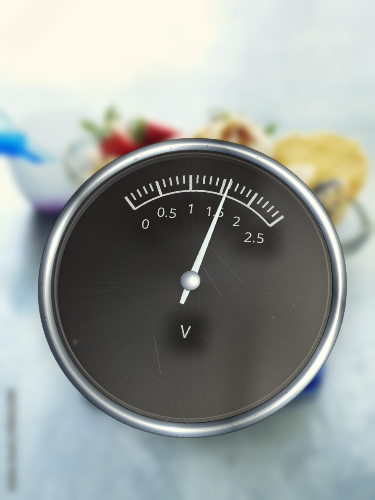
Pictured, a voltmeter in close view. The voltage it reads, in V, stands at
1.6 V
